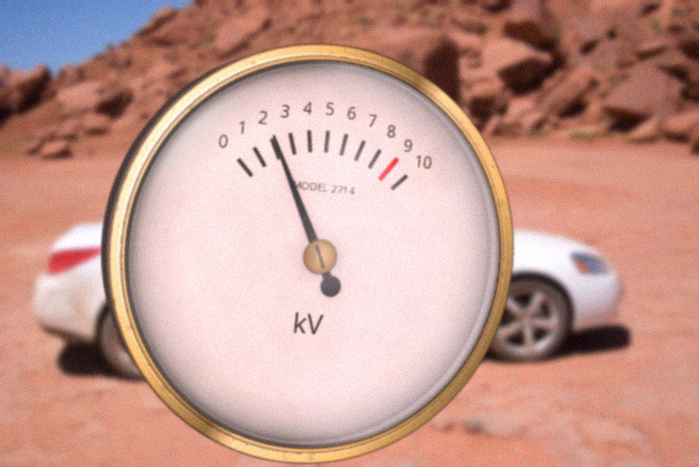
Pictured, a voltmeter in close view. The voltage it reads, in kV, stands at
2 kV
